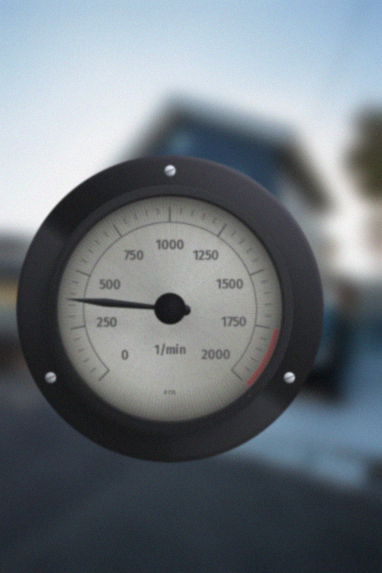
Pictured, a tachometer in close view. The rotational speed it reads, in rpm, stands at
375 rpm
